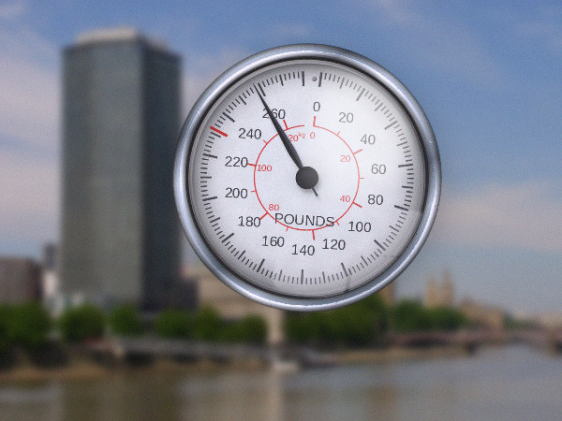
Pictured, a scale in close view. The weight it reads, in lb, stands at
258 lb
